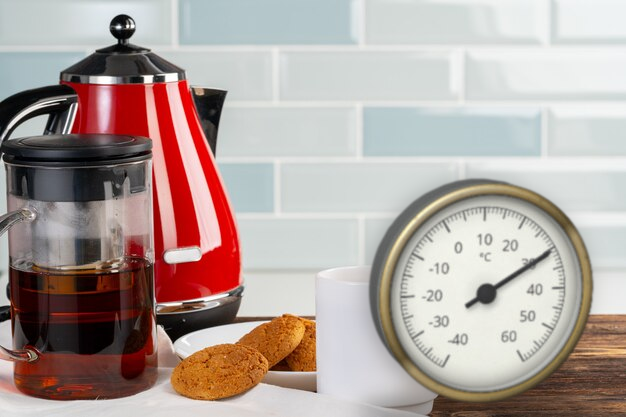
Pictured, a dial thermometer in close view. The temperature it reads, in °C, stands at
30 °C
